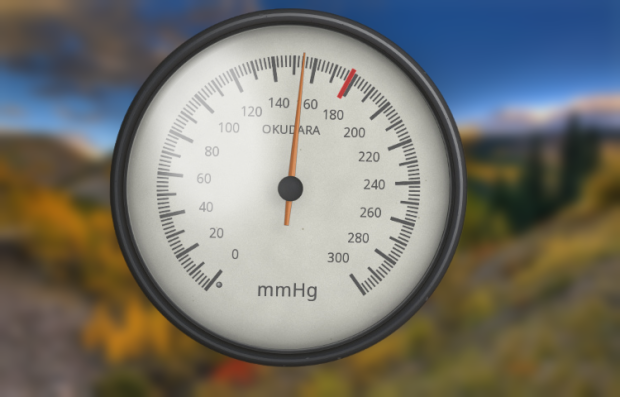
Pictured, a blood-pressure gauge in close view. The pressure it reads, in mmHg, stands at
154 mmHg
